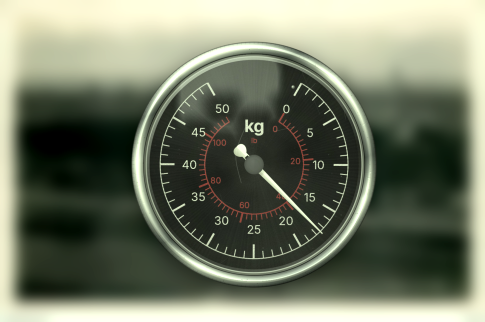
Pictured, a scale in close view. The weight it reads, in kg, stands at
17.5 kg
